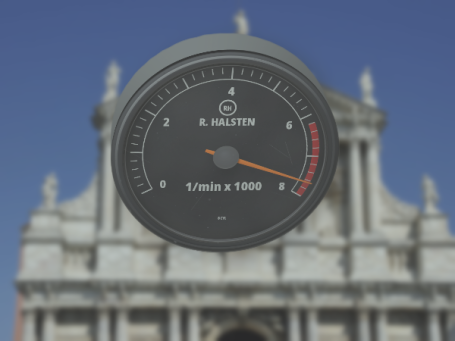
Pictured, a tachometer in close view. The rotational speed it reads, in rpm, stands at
7600 rpm
